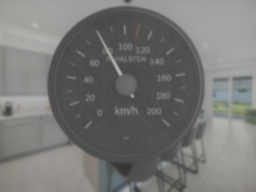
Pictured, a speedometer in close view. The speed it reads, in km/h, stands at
80 km/h
